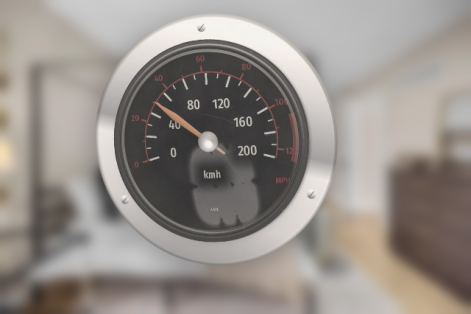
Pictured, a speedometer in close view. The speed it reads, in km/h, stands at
50 km/h
